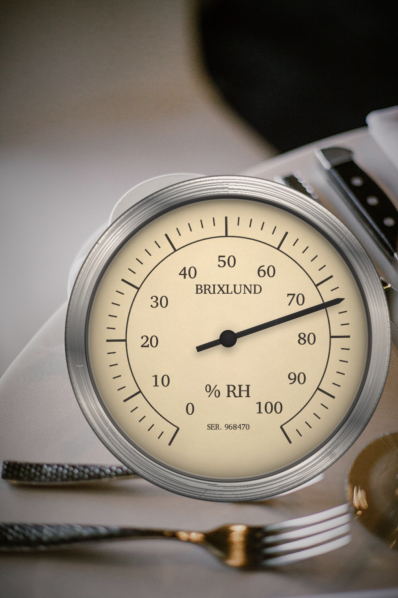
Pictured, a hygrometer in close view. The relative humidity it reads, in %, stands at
74 %
